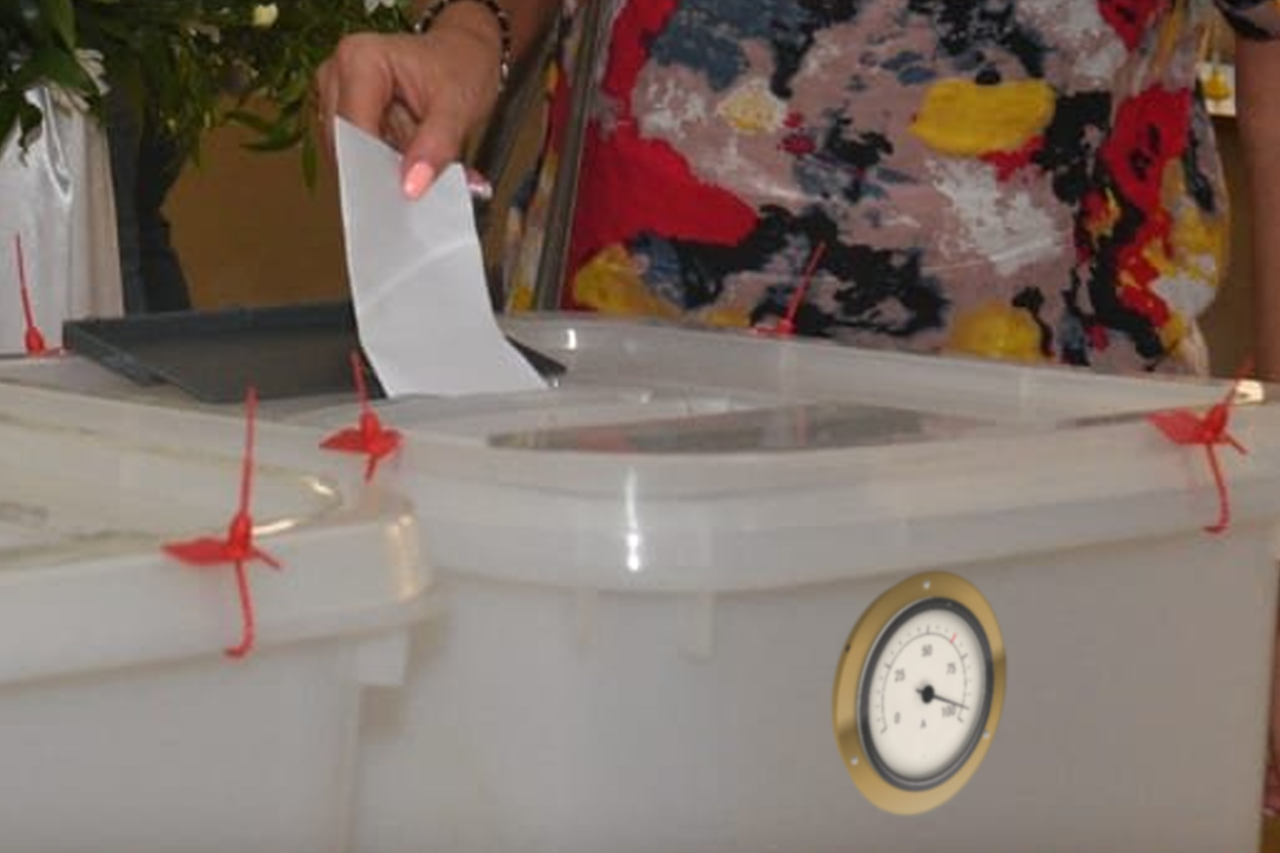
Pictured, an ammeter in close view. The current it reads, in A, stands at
95 A
